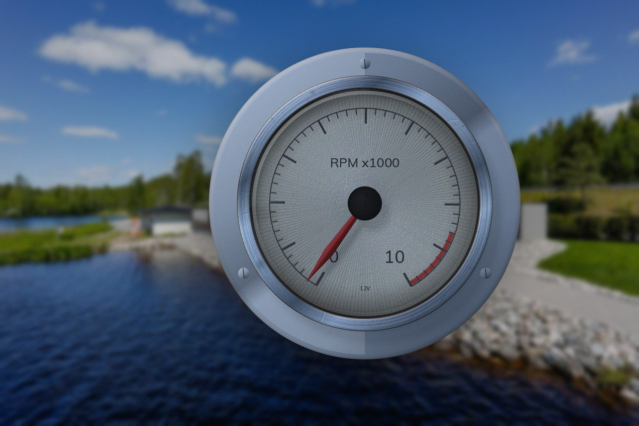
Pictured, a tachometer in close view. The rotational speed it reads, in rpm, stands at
200 rpm
